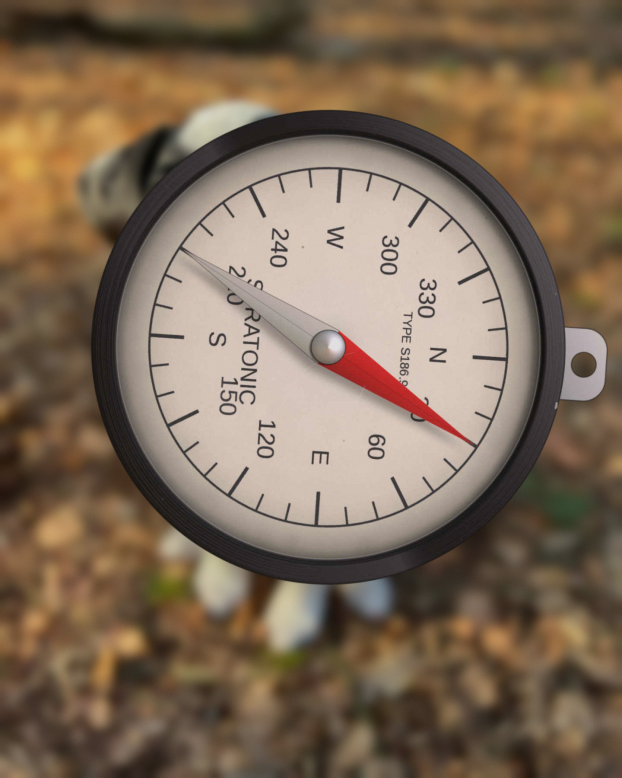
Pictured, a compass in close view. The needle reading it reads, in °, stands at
30 °
